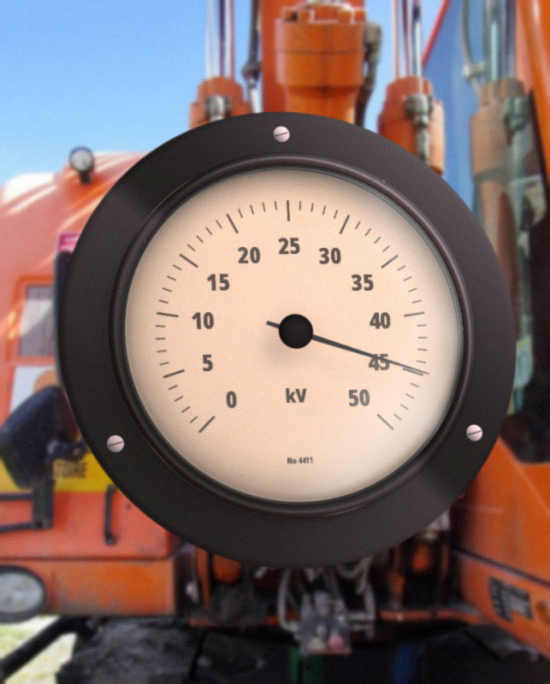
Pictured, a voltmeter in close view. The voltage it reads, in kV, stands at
45 kV
